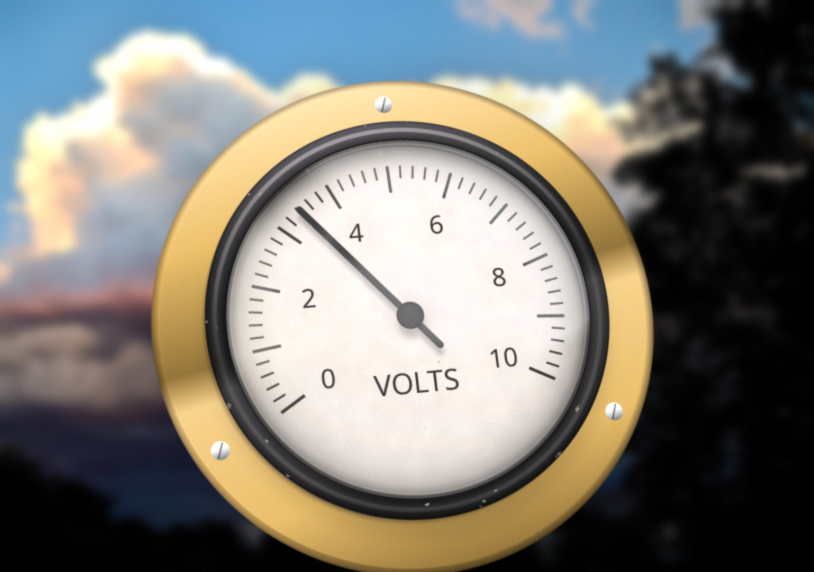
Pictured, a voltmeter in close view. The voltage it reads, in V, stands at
3.4 V
